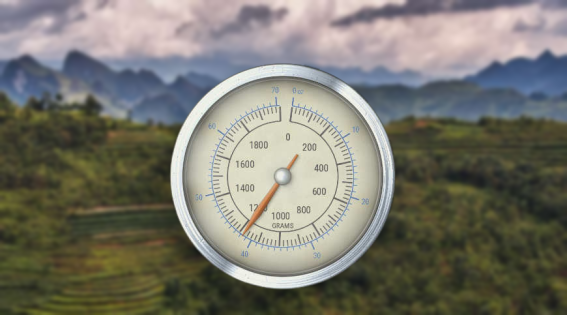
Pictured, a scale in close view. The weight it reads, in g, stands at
1180 g
